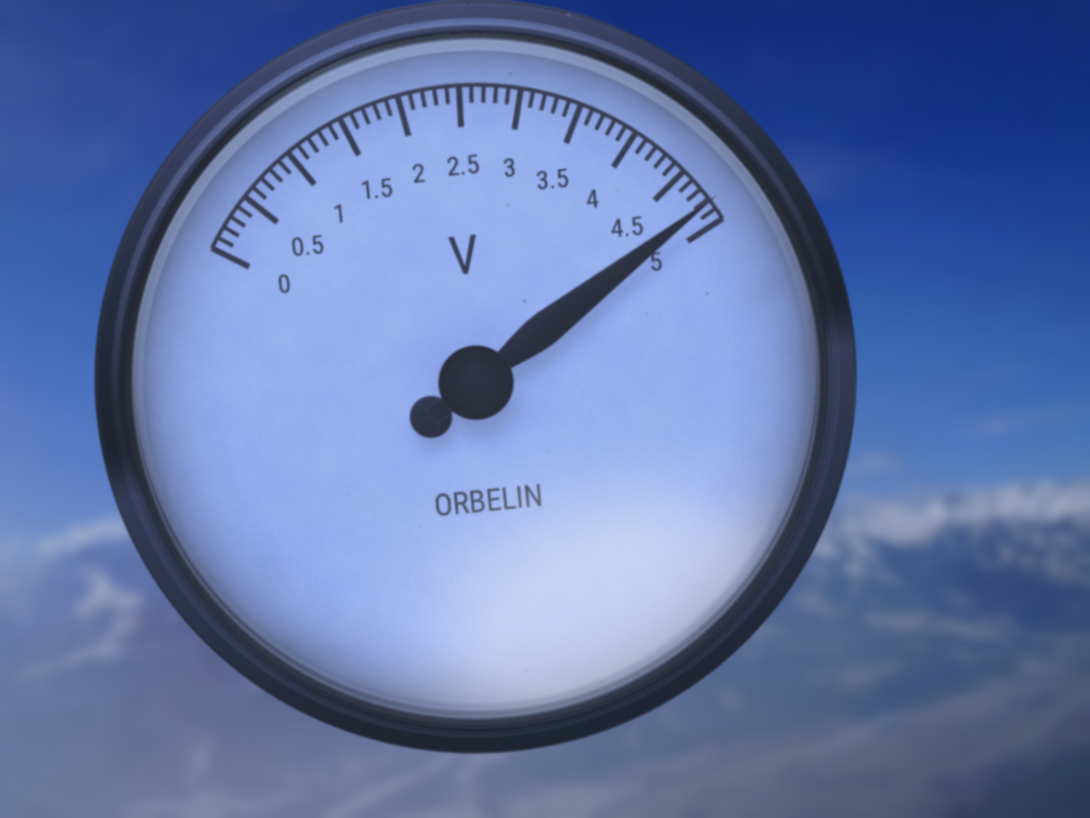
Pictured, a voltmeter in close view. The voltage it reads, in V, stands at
4.8 V
